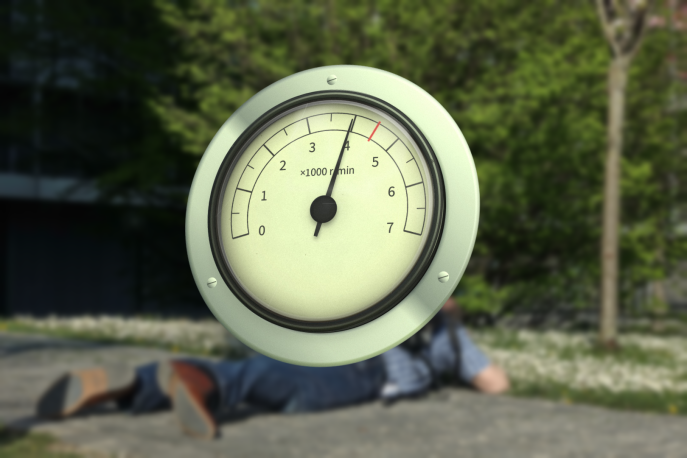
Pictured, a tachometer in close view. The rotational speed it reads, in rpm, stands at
4000 rpm
